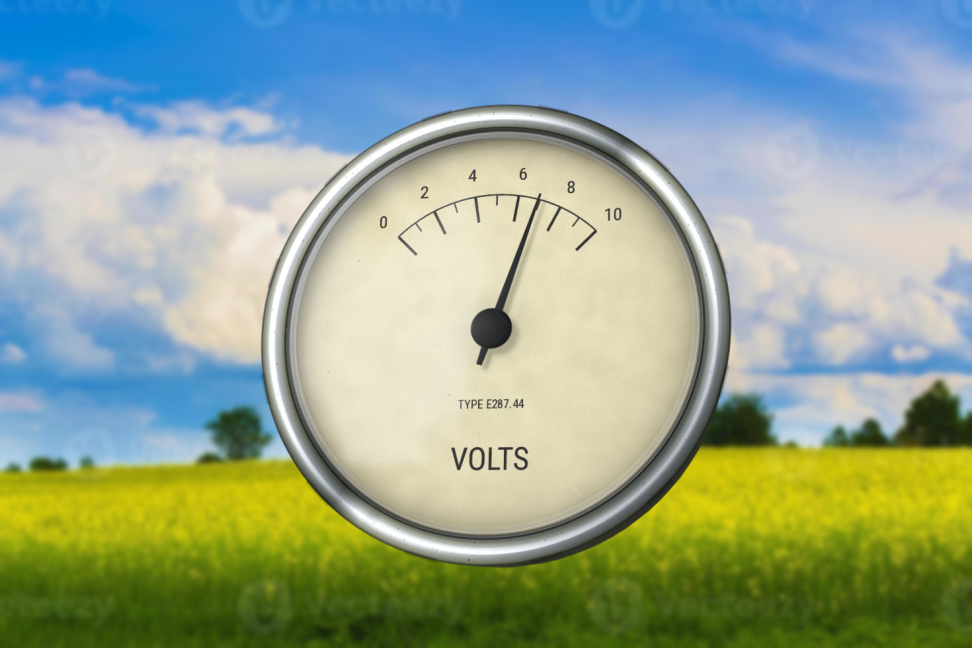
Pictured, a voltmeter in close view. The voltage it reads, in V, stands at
7 V
